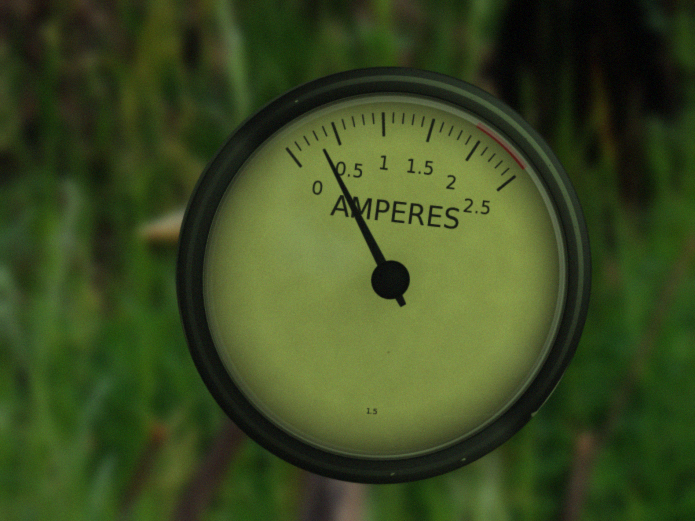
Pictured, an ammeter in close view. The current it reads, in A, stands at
0.3 A
